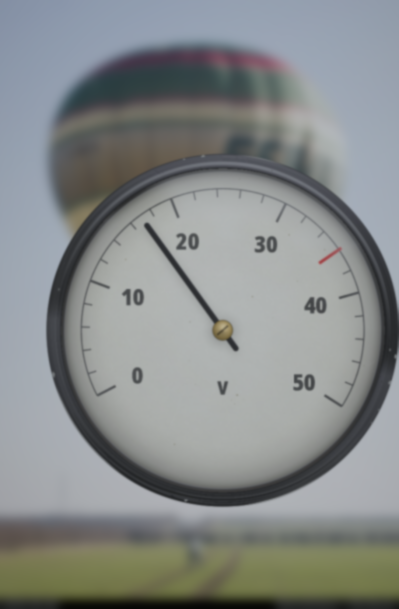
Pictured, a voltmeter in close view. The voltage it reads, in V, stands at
17 V
